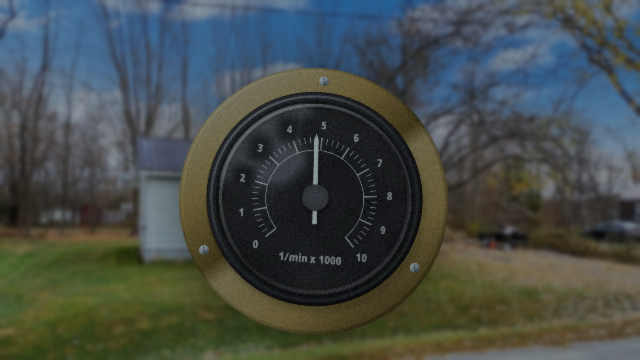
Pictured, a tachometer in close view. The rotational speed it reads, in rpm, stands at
4800 rpm
